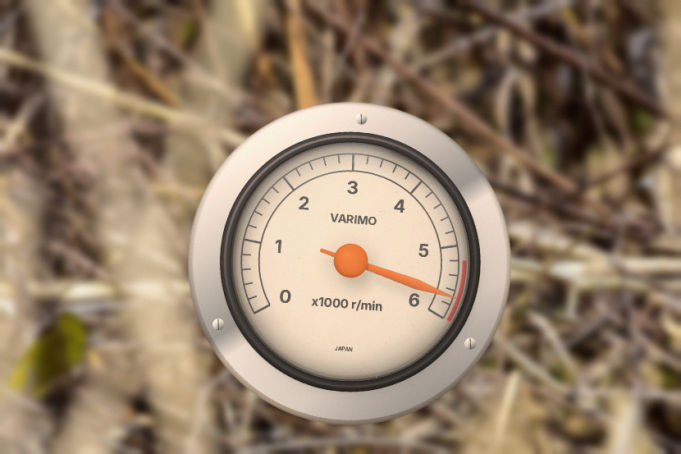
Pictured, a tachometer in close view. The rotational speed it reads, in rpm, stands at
5700 rpm
